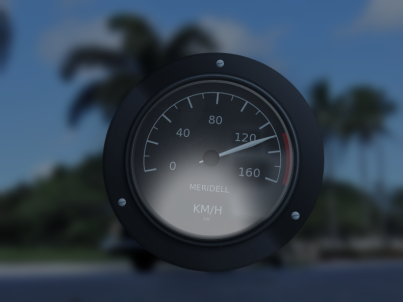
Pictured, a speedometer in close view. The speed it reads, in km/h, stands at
130 km/h
